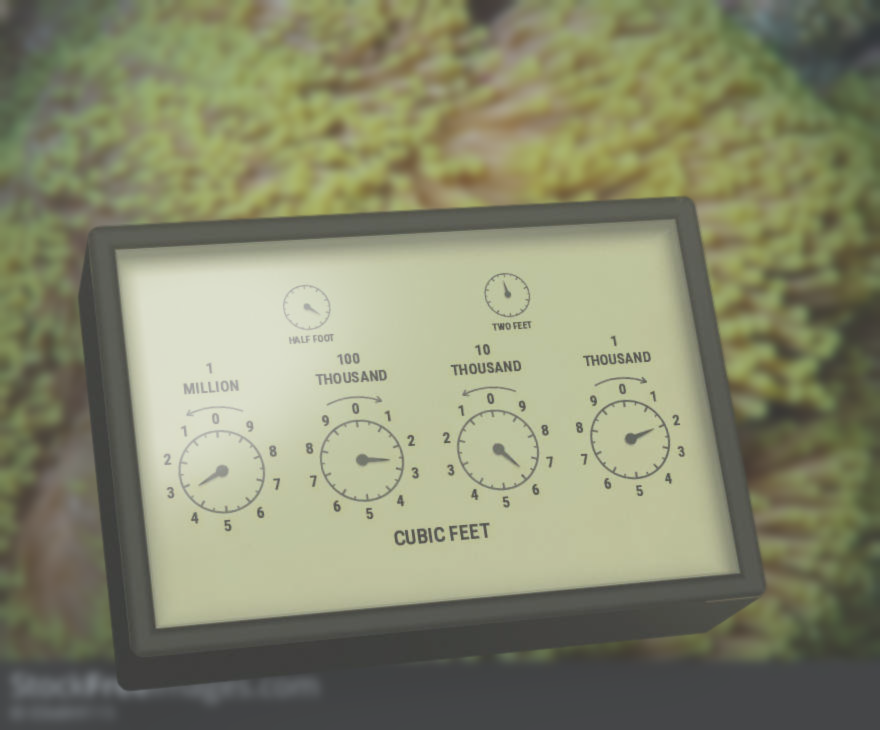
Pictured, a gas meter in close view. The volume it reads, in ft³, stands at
326200 ft³
